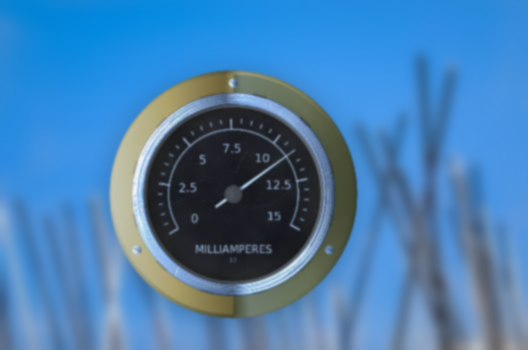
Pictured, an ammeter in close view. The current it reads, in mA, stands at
11 mA
